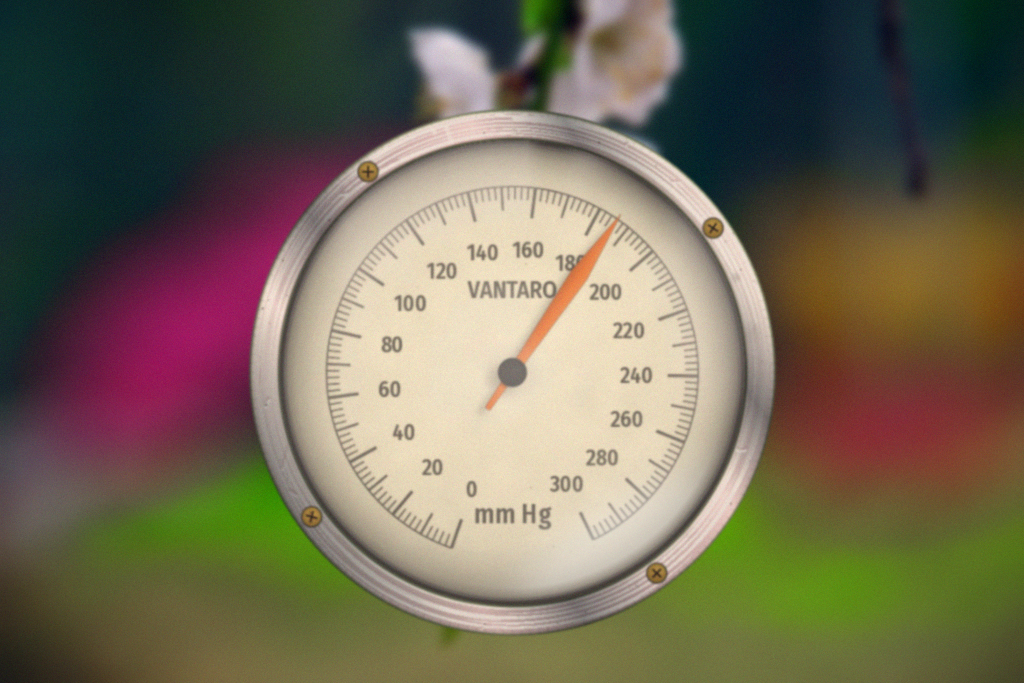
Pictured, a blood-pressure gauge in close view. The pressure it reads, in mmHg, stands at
186 mmHg
